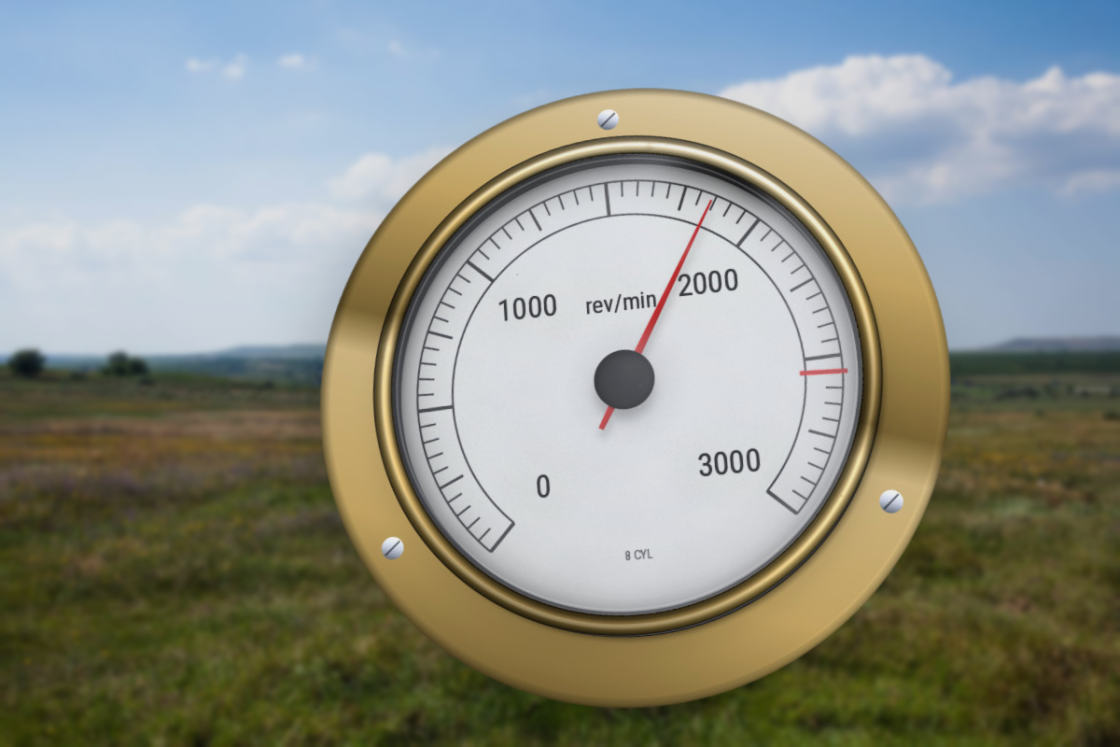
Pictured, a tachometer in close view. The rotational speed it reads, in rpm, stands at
1850 rpm
